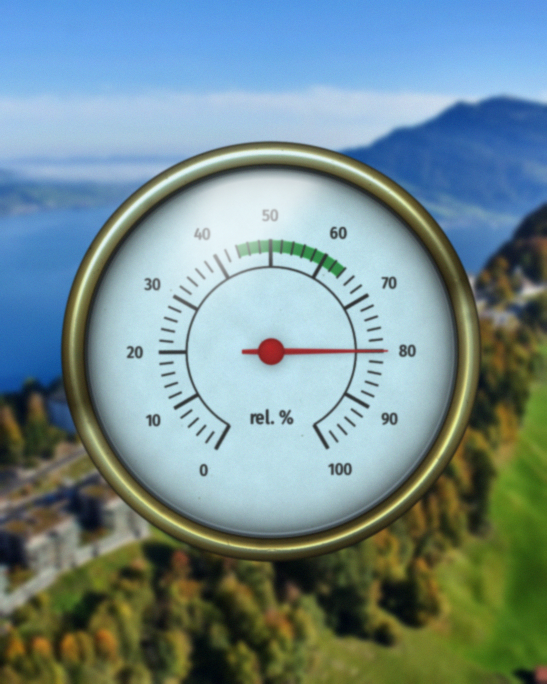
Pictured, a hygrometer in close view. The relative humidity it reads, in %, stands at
80 %
